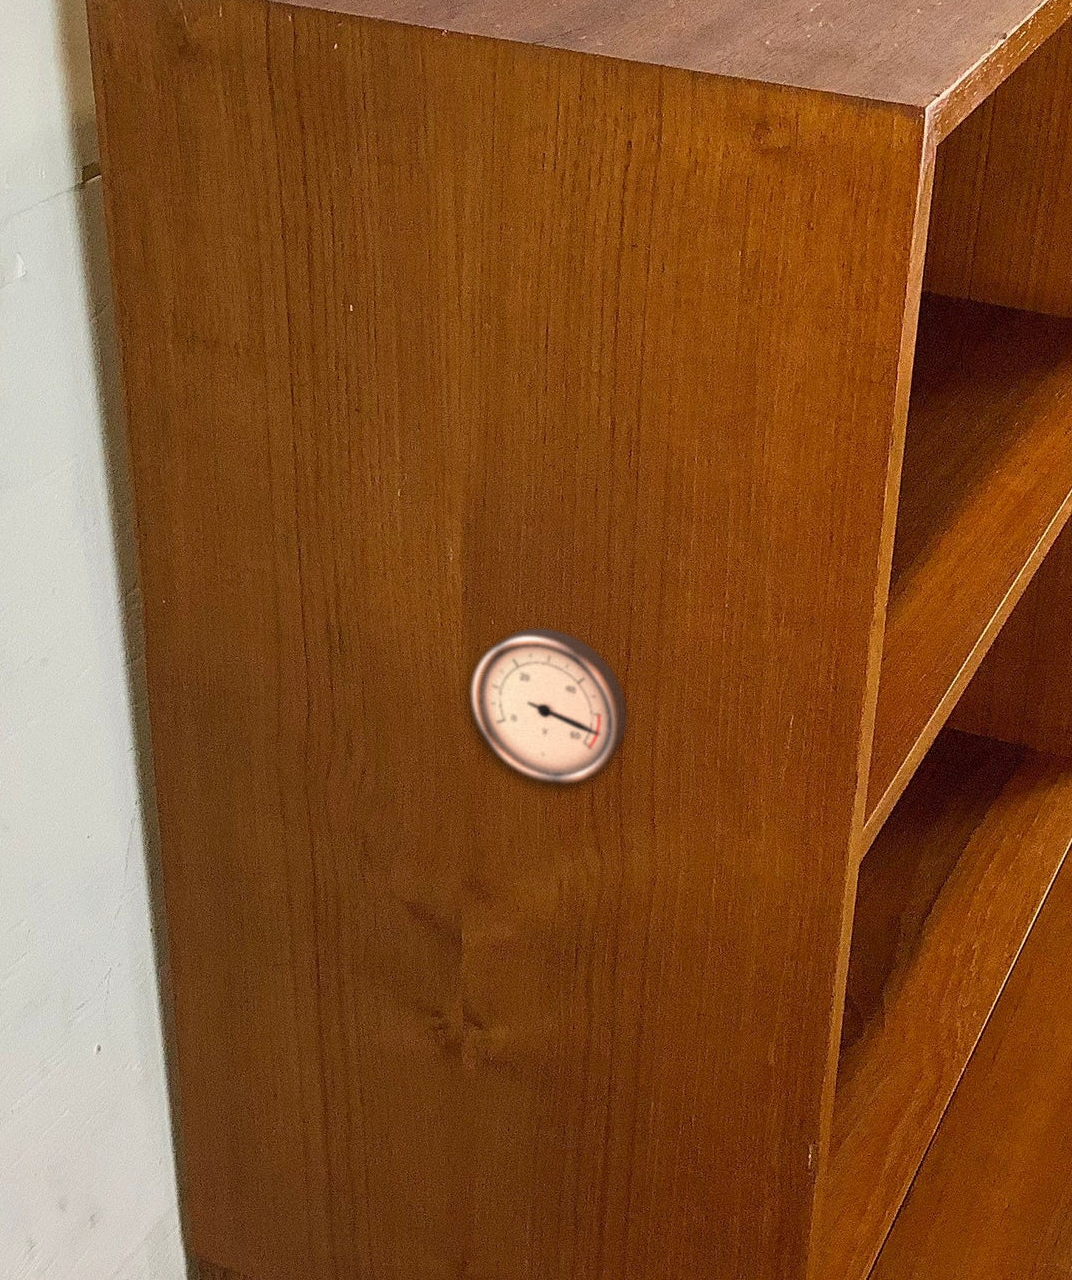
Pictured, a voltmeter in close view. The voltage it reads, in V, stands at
55 V
